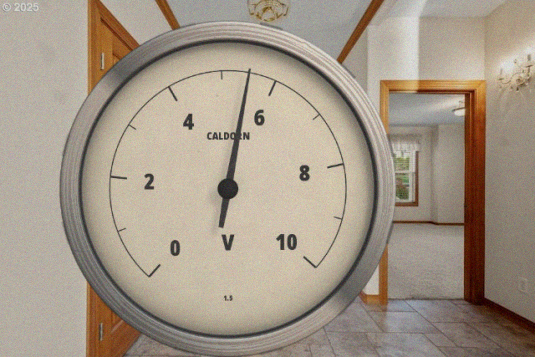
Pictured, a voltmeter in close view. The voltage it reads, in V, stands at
5.5 V
